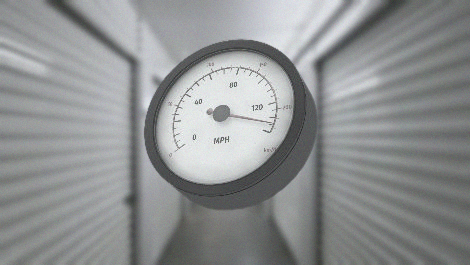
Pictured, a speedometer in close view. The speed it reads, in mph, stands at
135 mph
